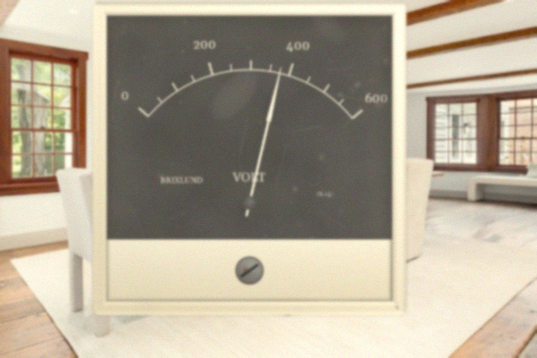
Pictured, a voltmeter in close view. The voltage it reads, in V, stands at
375 V
